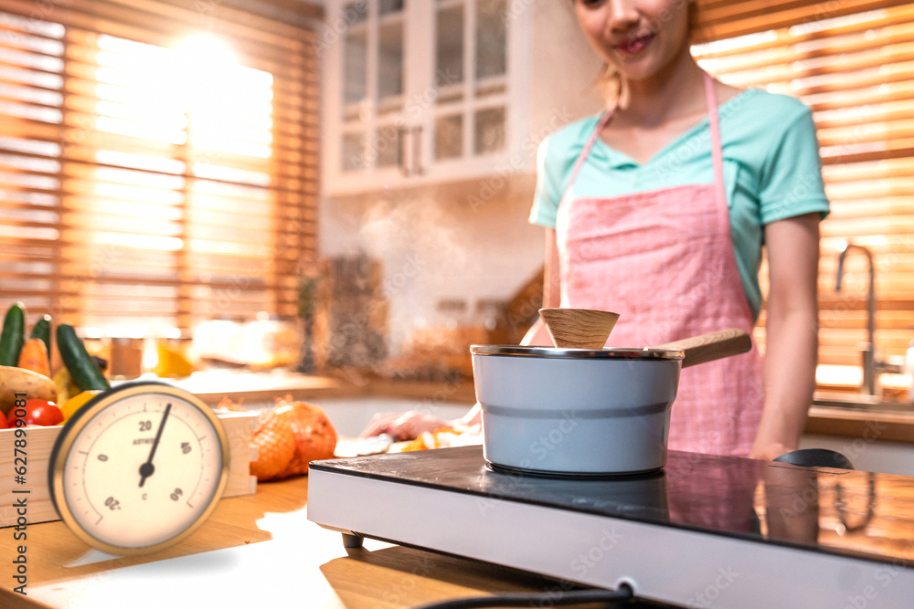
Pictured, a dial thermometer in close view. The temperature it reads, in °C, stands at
26 °C
